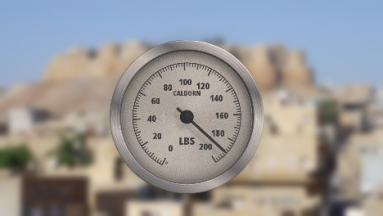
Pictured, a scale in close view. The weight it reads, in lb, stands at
190 lb
